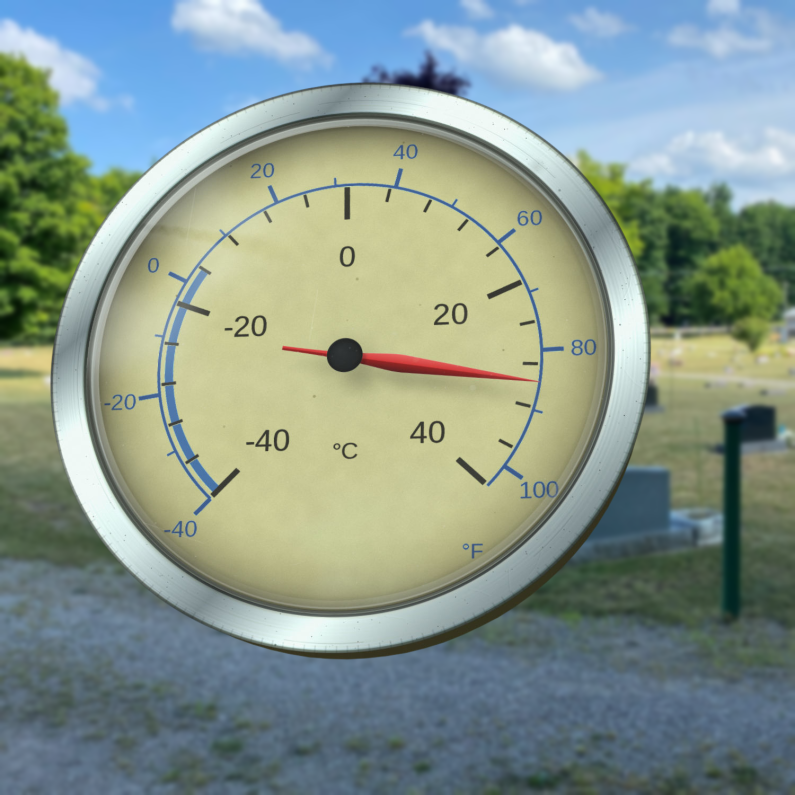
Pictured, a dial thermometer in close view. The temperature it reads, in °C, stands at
30 °C
